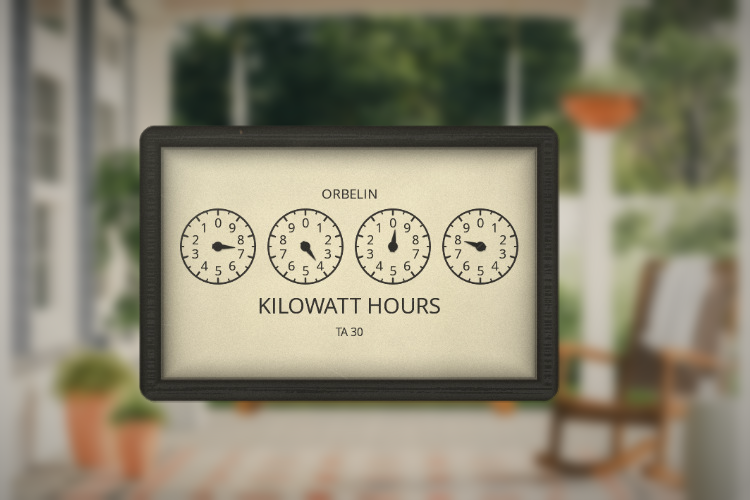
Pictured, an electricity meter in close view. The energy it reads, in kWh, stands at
7398 kWh
